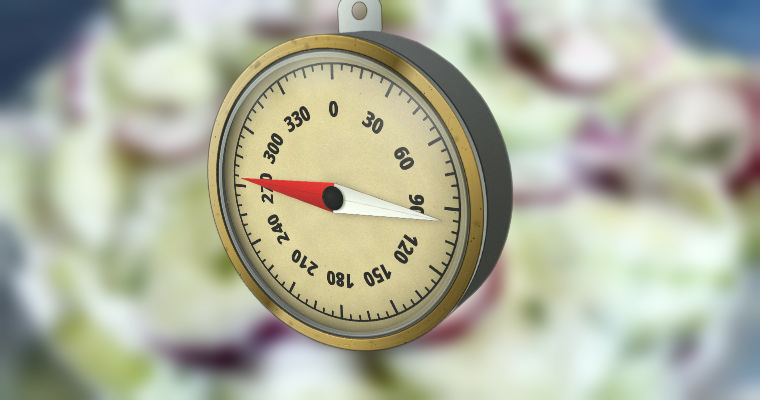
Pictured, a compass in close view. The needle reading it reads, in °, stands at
275 °
